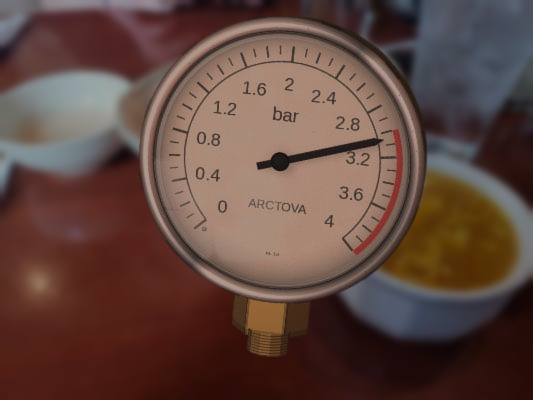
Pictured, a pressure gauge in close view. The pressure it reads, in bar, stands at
3.05 bar
